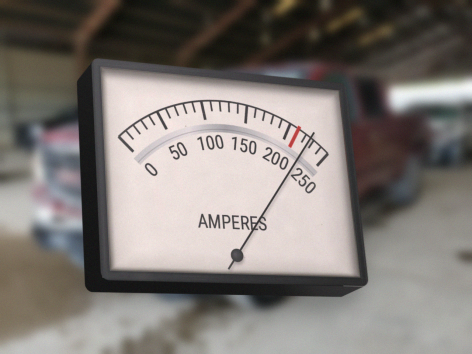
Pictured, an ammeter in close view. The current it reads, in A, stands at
225 A
